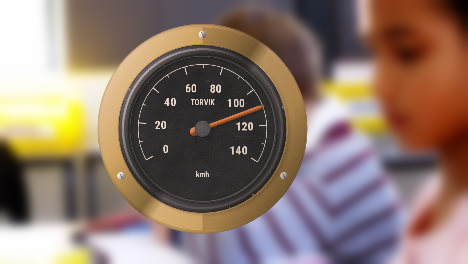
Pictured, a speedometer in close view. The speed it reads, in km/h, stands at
110 km/h
